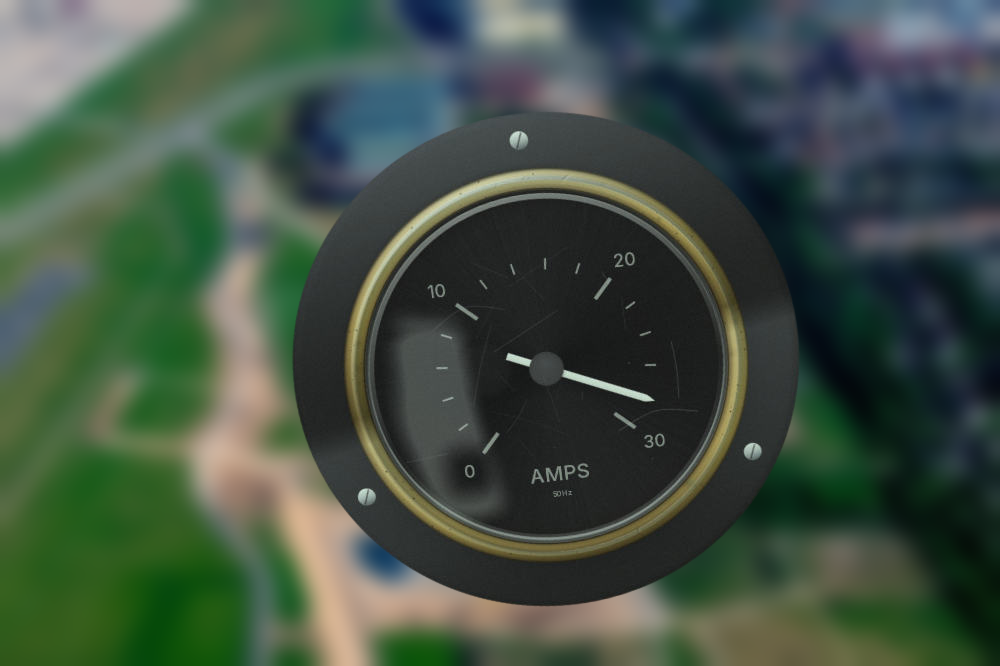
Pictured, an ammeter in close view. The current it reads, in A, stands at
28 A
